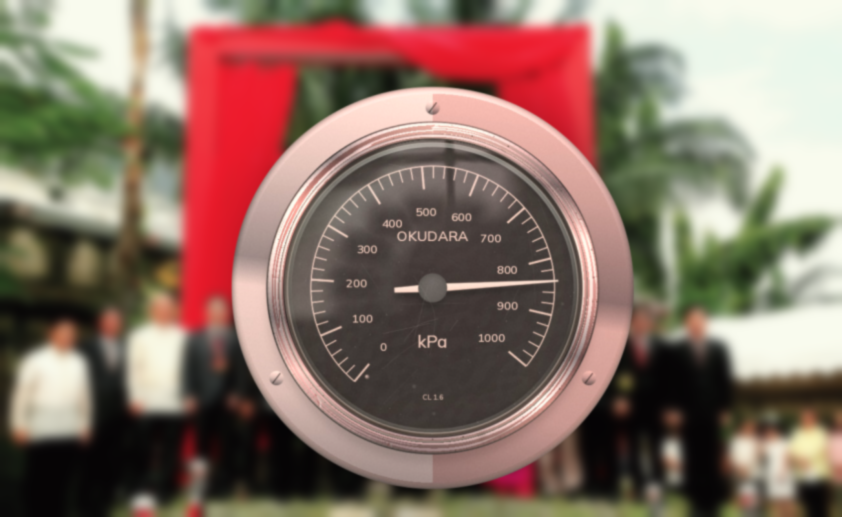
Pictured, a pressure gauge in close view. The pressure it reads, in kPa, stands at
840 kPa
